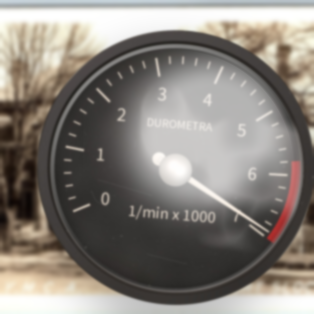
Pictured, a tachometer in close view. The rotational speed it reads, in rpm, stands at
6900 rpm
